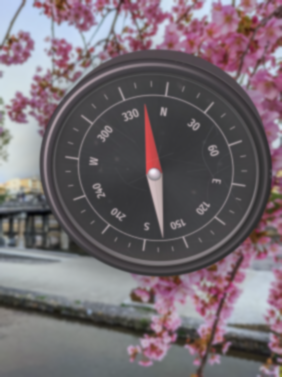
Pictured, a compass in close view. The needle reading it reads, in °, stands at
345 °
